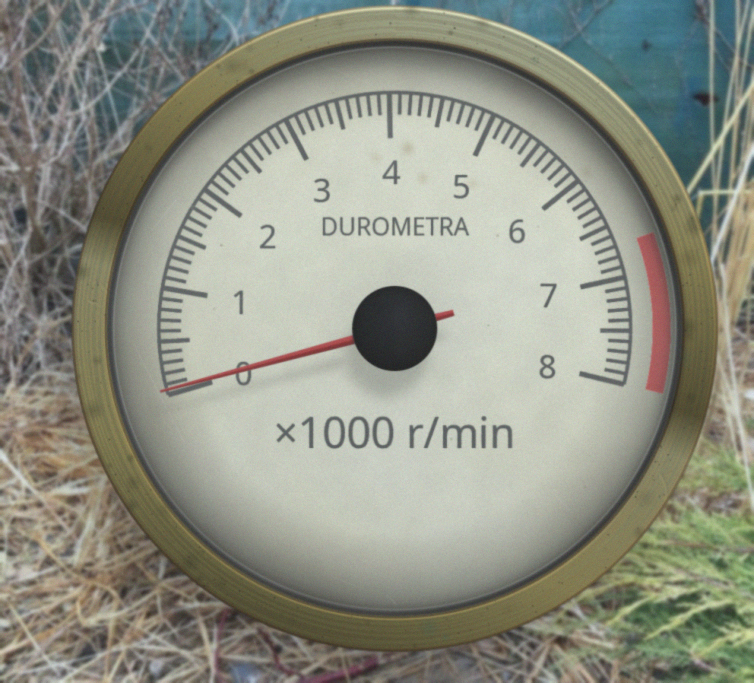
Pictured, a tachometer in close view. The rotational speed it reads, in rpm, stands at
50 rpm
